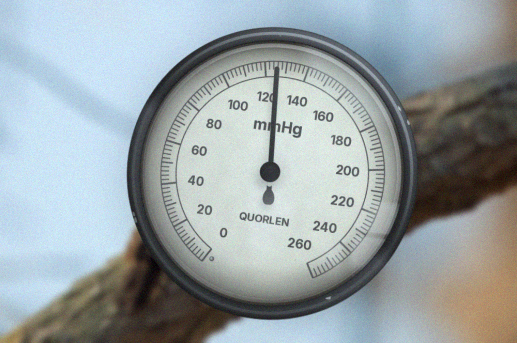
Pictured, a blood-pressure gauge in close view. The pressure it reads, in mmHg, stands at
126 mmHg
